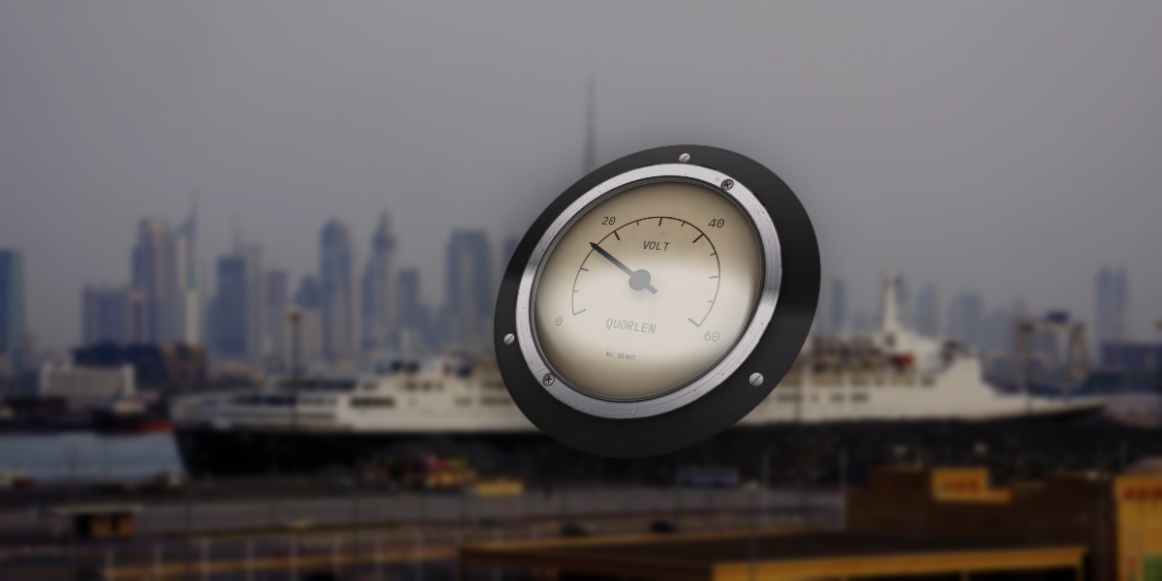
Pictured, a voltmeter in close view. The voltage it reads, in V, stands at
15 V
